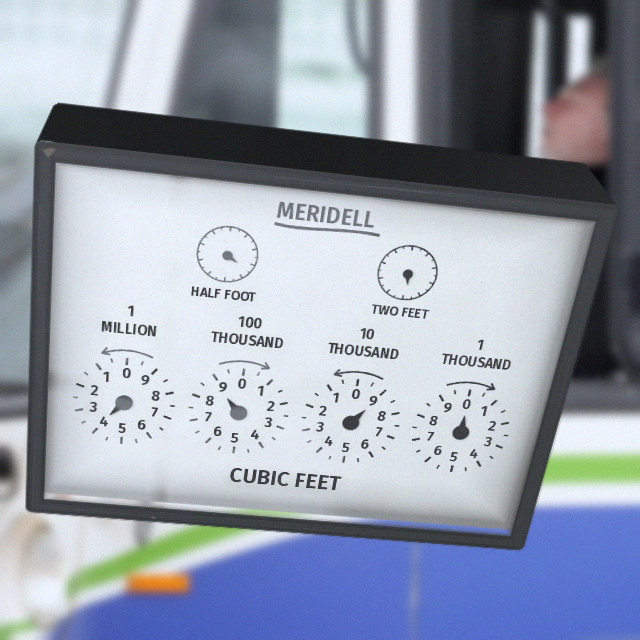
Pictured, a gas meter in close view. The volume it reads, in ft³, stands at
389000 ft³
